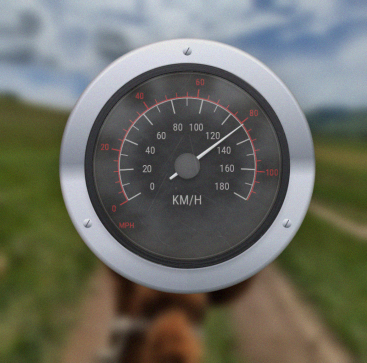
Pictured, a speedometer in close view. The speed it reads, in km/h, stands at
130 km/h
